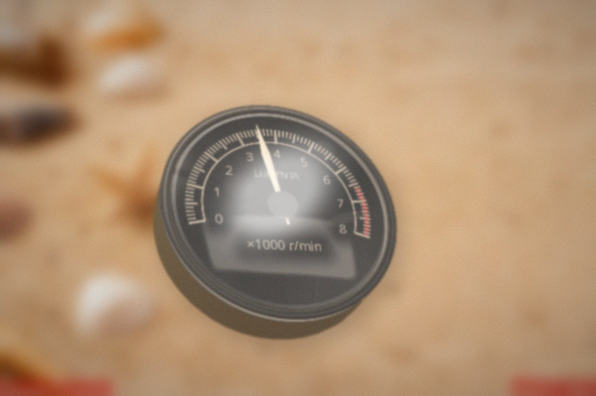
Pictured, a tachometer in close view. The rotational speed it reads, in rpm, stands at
3500 rpm
